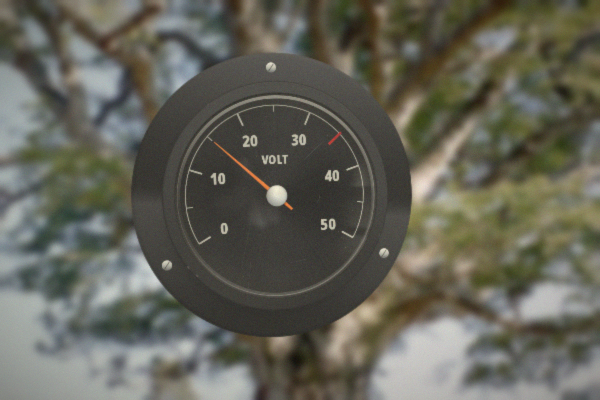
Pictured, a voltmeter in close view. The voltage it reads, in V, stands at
15 V
